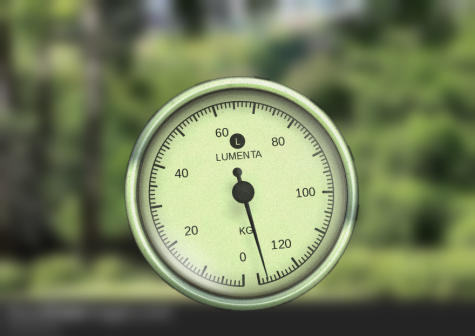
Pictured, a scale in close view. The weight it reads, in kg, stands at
128 kg
